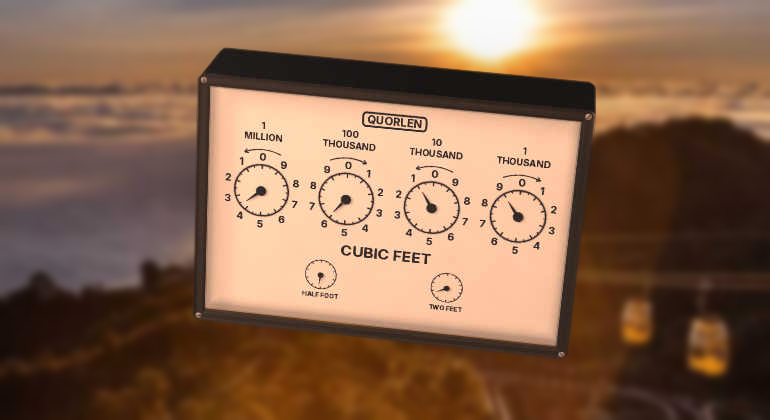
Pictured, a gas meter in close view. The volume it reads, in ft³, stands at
360900 ft³
